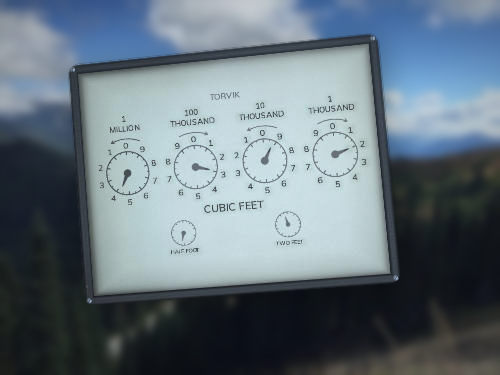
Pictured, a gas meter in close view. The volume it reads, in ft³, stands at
429200 ft³
